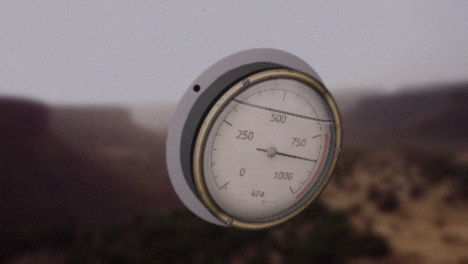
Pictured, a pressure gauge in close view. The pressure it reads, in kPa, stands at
850 kPa
